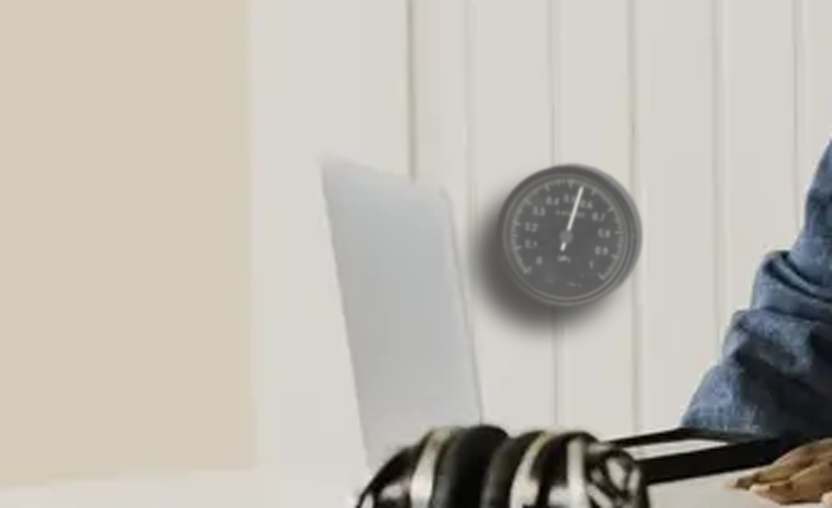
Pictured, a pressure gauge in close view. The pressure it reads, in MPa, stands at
0.55 MPa
